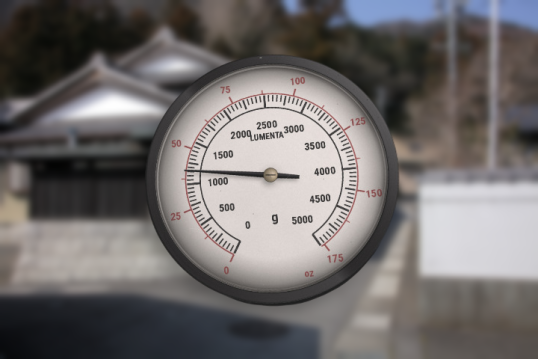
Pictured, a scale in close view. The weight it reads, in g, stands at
1150 g
